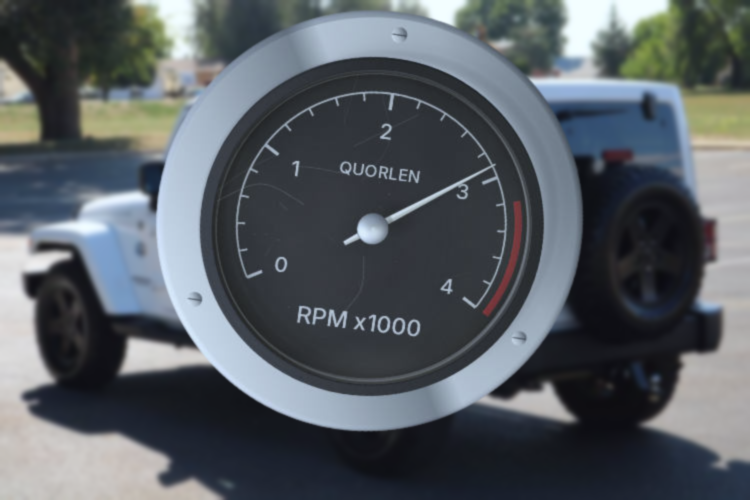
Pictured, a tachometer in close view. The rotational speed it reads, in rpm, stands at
2900 rpm
